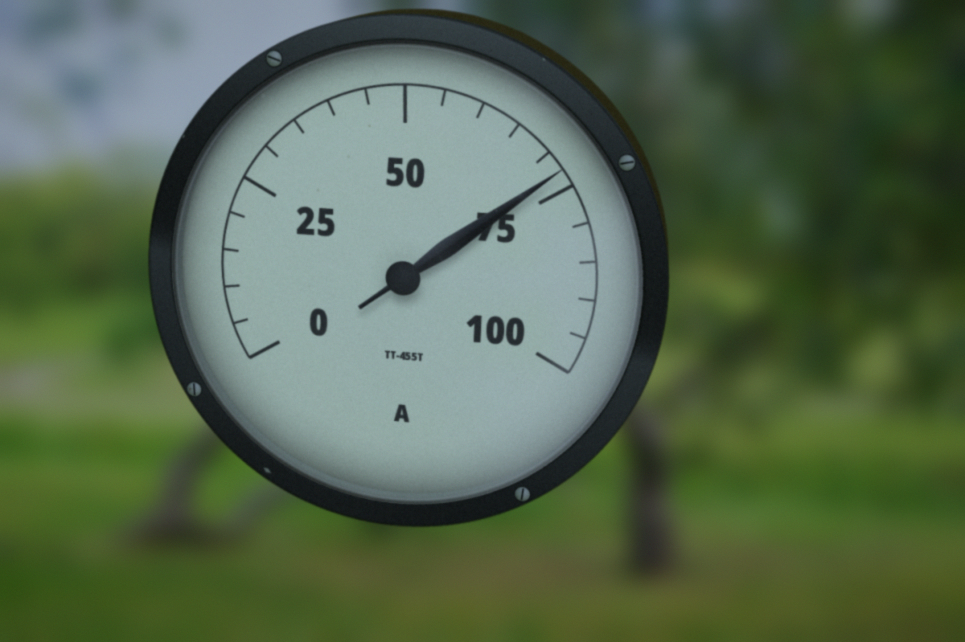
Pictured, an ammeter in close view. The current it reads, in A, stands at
72.5 A
